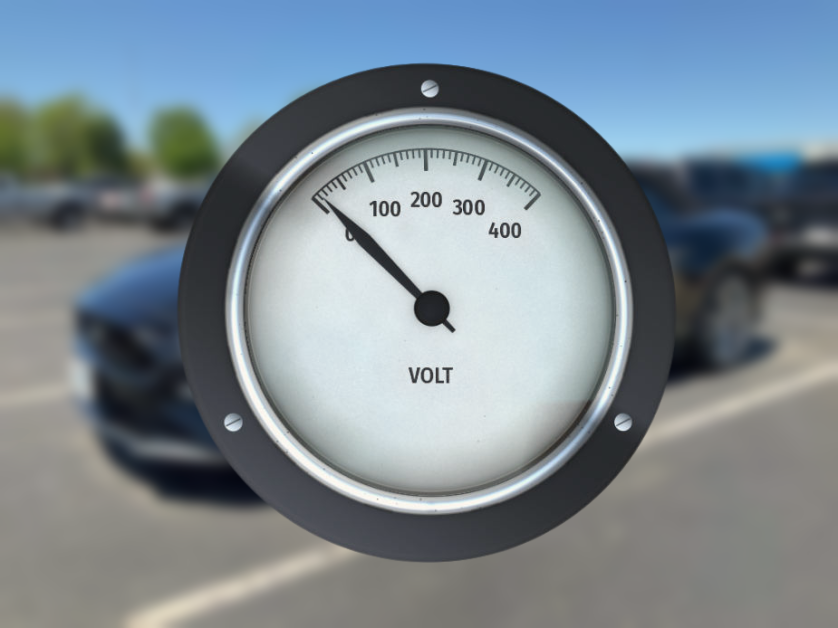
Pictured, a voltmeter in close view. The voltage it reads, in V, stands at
10 V
